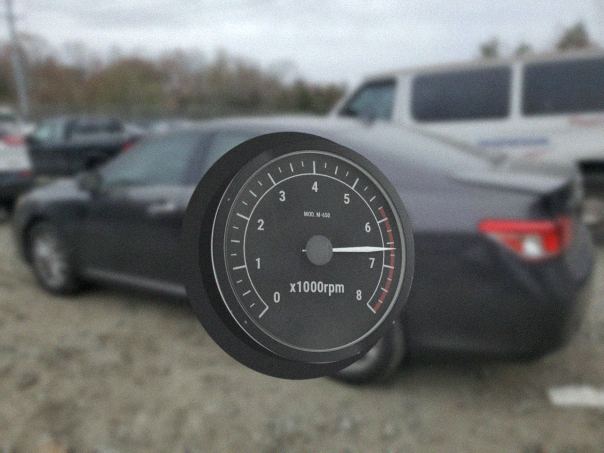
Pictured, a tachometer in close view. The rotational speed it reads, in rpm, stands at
6625 rpm
